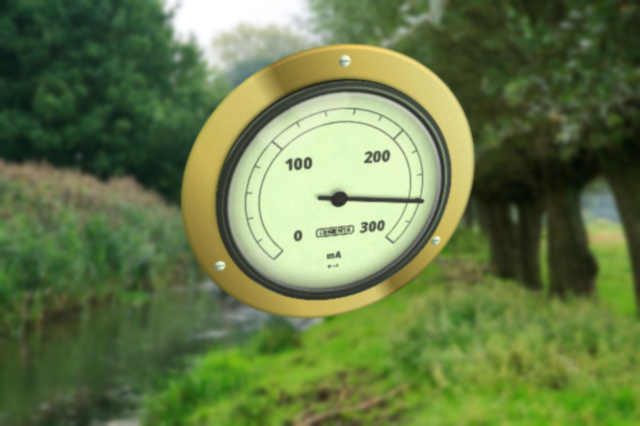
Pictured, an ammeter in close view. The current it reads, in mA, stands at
260 mA
